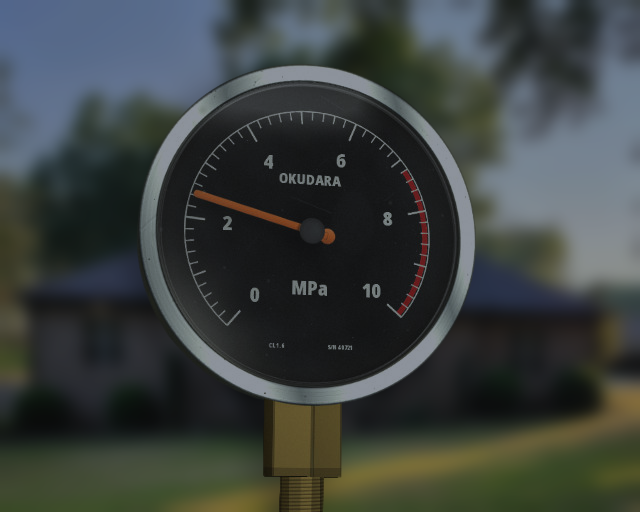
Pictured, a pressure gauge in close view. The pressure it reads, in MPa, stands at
2.4 MPa
